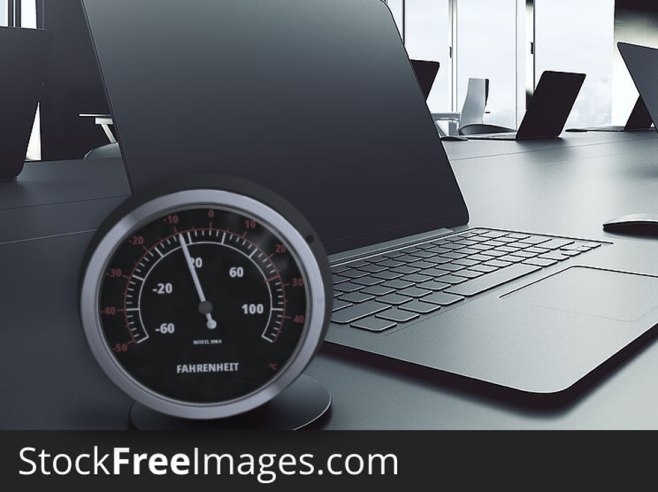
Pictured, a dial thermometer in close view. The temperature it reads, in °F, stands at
16 °F
